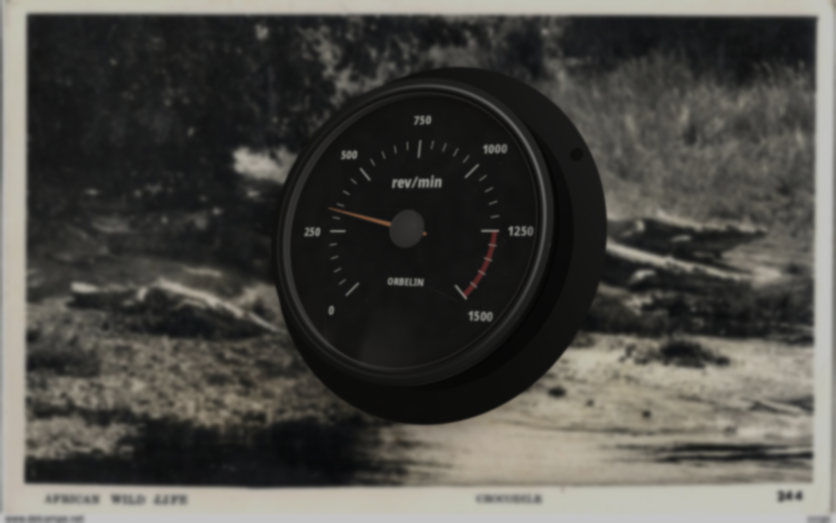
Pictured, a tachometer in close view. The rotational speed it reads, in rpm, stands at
325 rpm
